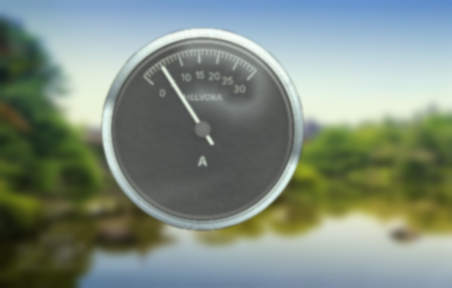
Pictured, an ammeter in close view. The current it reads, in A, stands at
5 A
